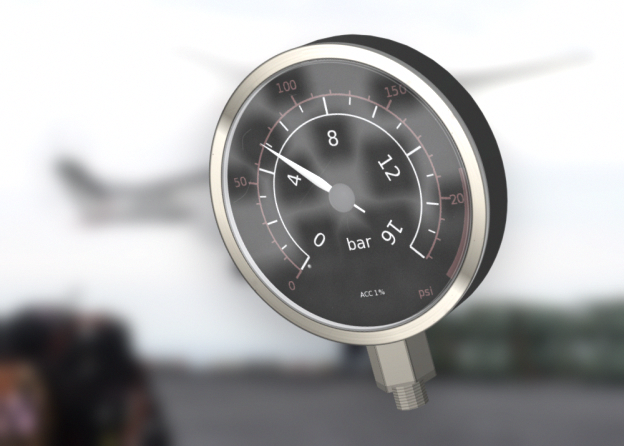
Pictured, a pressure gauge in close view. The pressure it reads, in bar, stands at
5 bar
